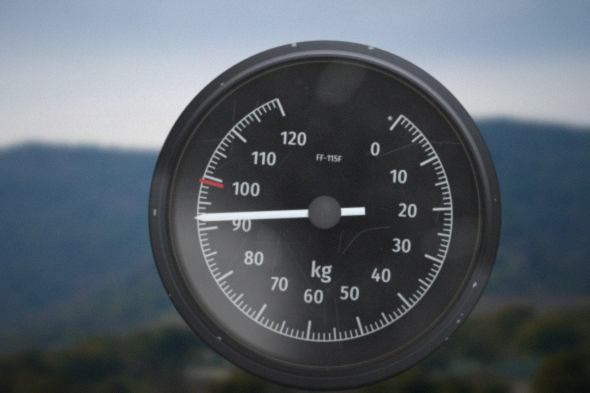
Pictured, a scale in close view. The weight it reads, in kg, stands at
92 kg
